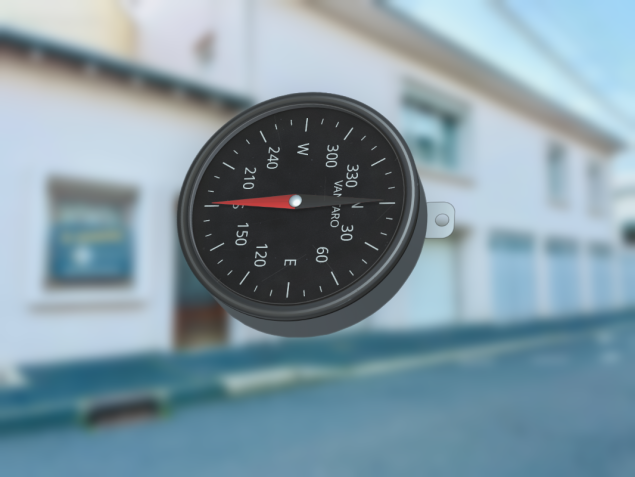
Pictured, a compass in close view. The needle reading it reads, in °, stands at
180 °
